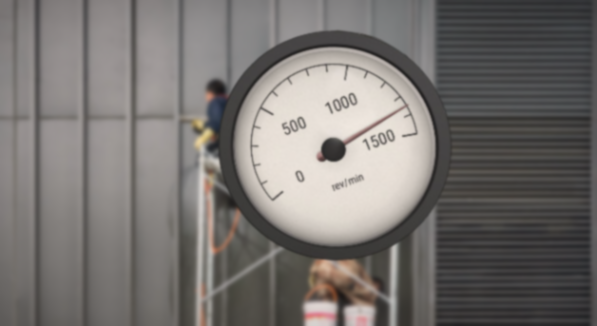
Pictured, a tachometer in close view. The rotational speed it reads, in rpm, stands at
1350 rpm
